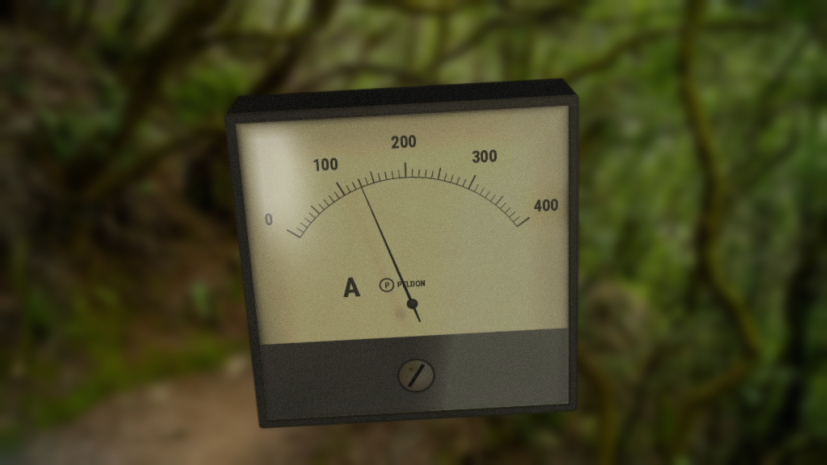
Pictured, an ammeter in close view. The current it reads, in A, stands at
130 A
